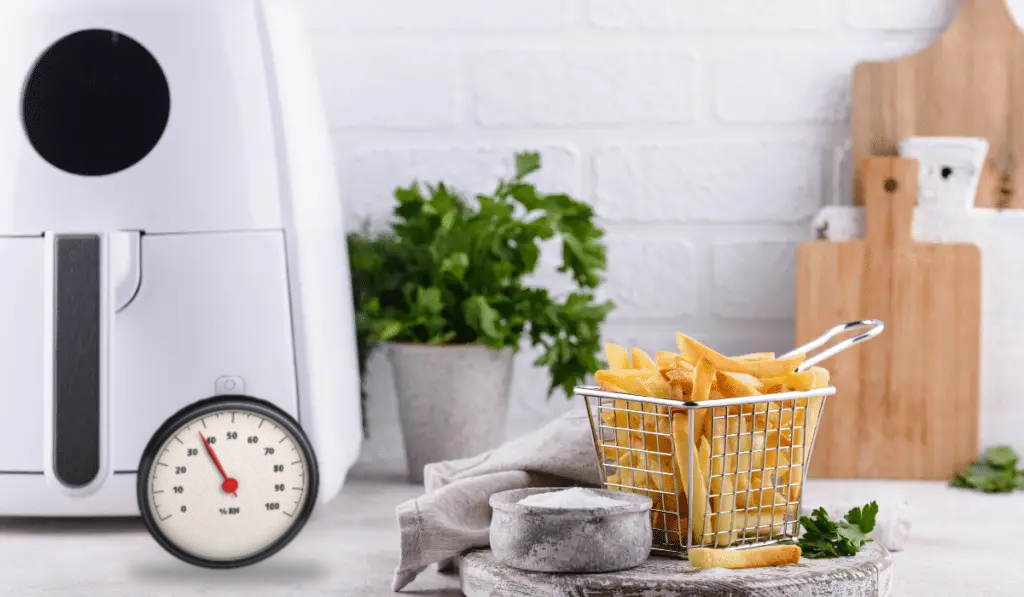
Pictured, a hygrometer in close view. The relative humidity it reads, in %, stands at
37.5 %
